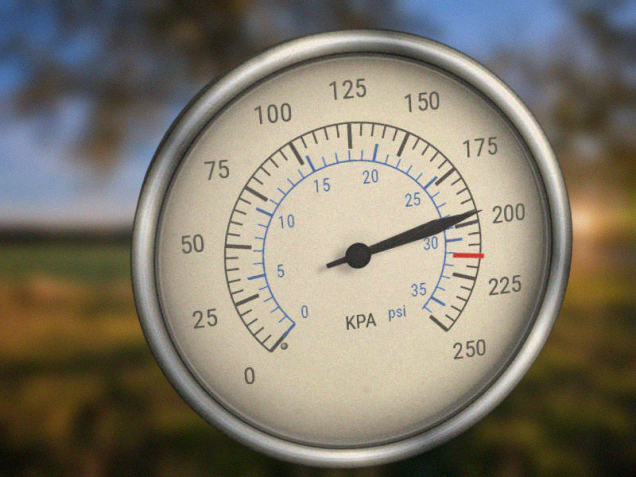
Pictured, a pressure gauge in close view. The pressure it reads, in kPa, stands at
195 kPa
